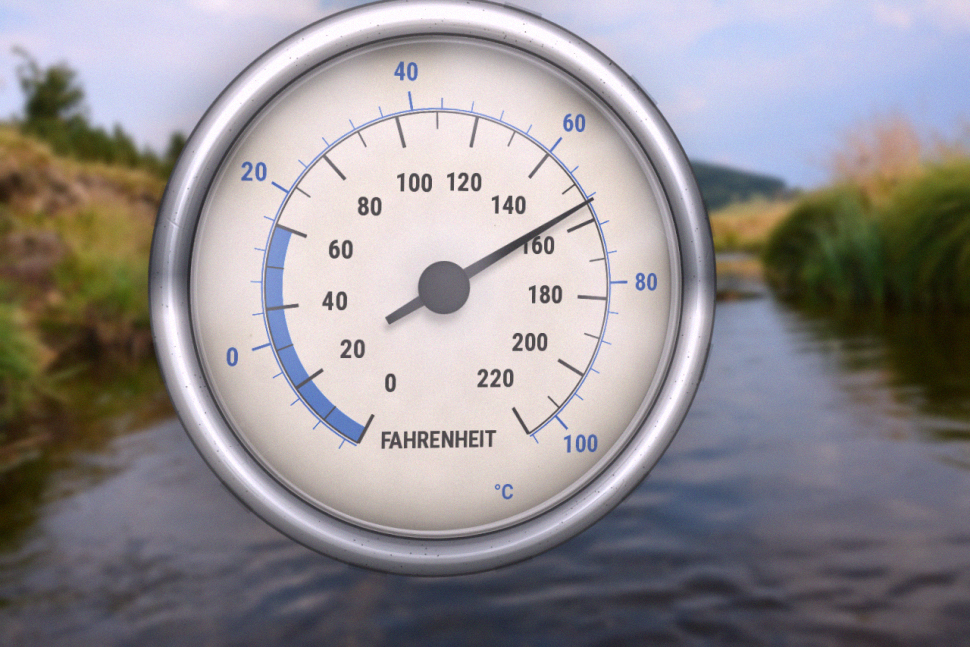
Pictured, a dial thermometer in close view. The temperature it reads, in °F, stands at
155 °F
